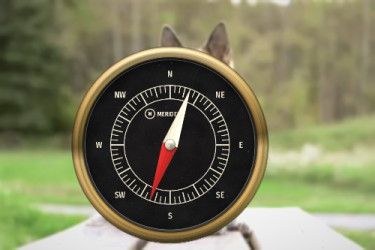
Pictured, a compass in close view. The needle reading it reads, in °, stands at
200 °
